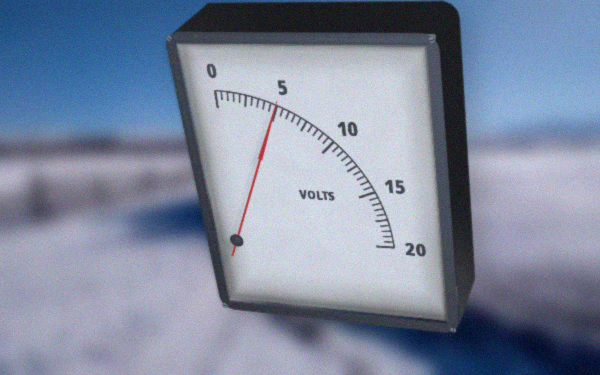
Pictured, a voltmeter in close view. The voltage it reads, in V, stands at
5 V
